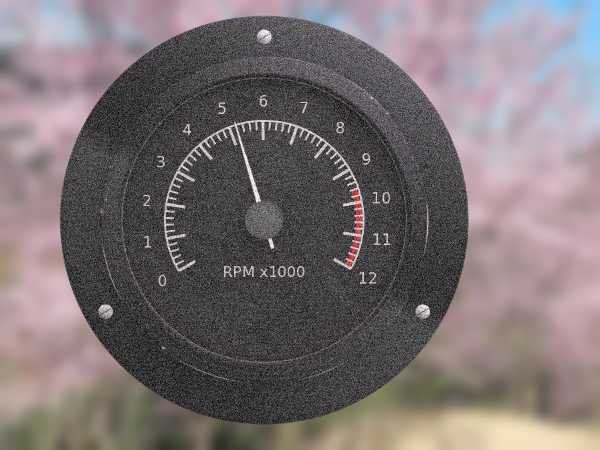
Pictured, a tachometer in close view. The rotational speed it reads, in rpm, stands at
5200 rpm
